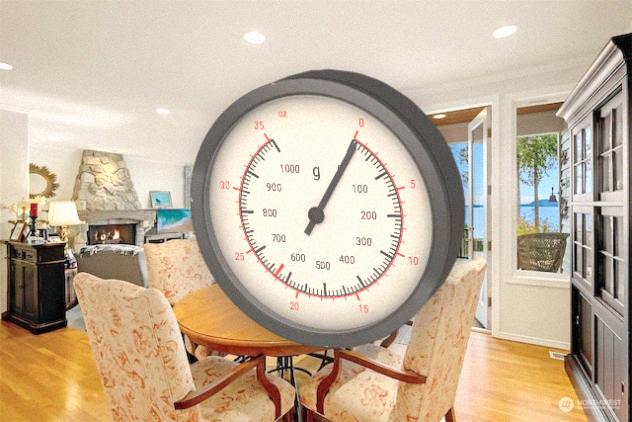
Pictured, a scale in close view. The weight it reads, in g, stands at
10 g
